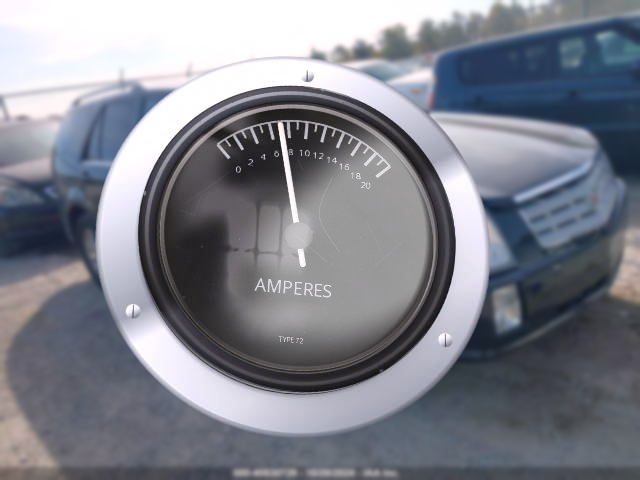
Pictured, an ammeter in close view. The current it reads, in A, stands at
7 A
